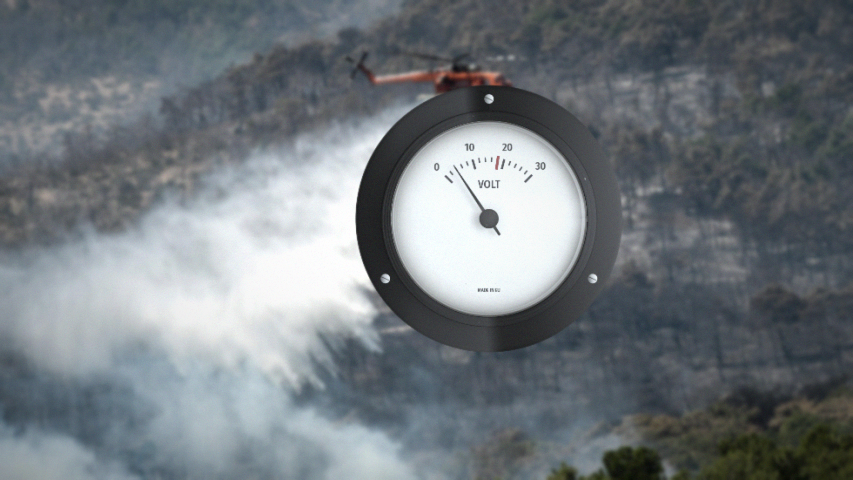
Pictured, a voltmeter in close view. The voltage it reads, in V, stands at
4 V
